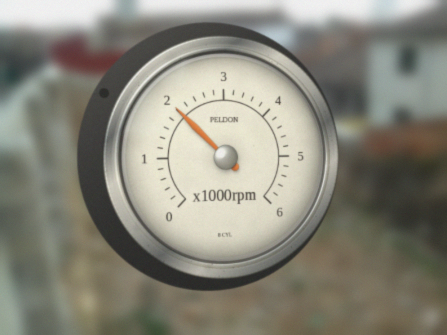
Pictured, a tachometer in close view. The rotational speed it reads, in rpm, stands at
2000 rpm
